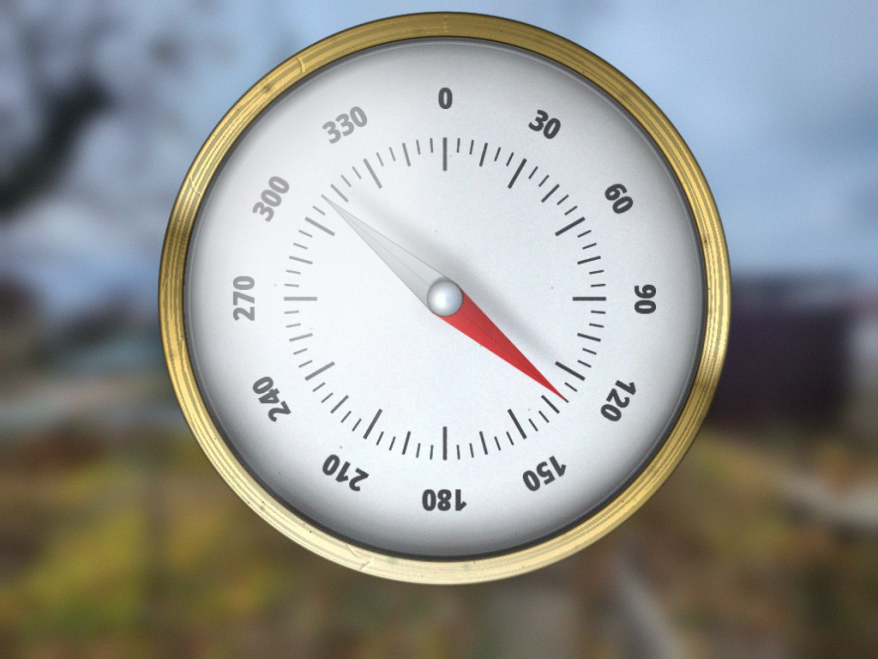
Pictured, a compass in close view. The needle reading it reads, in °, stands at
130 °
